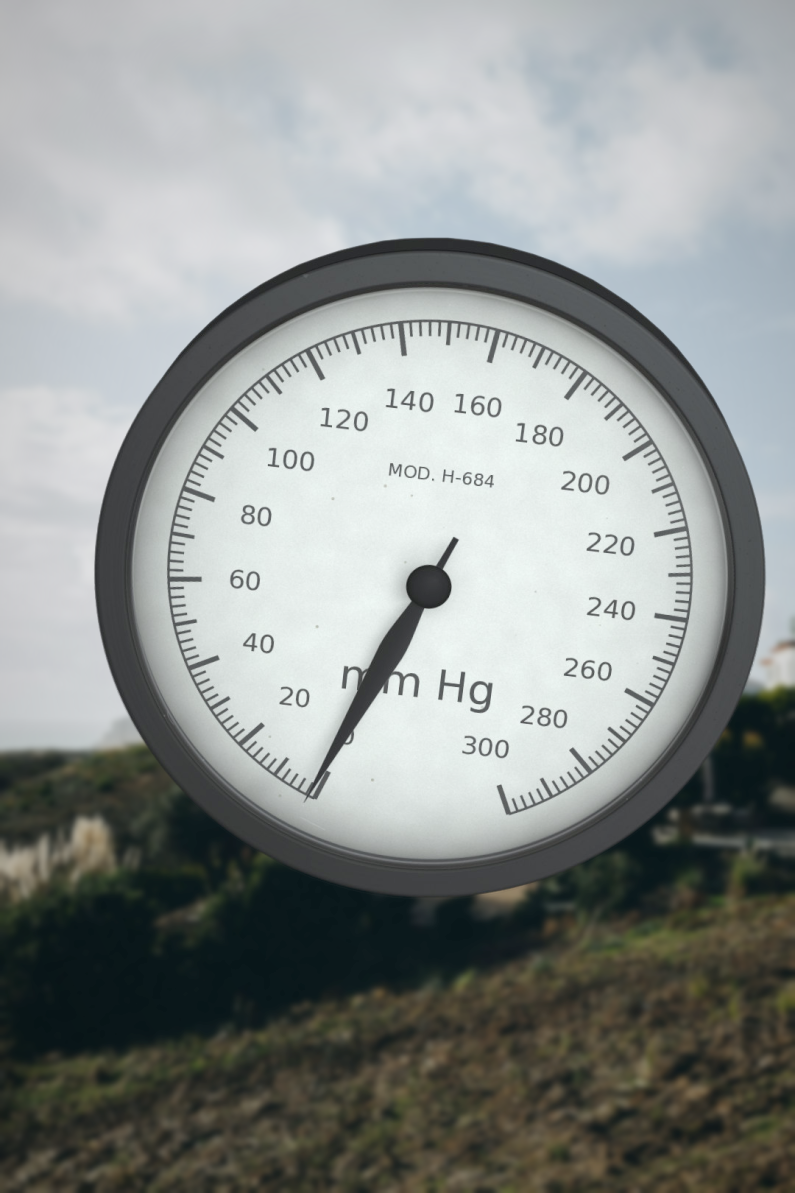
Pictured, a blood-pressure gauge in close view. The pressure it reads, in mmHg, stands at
2 mmHg
